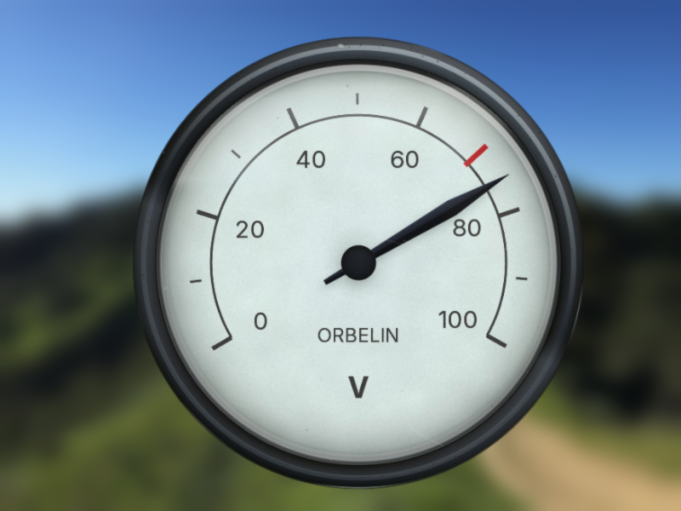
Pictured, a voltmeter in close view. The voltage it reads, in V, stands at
75 V
